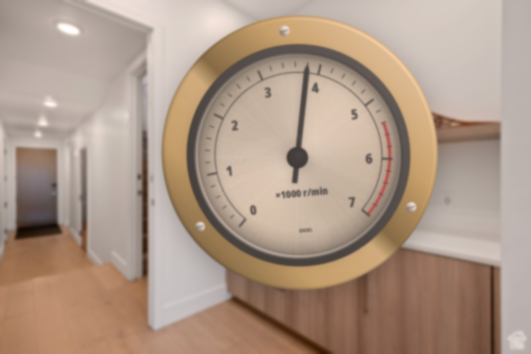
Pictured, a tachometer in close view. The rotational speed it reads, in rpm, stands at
3800 rpm
